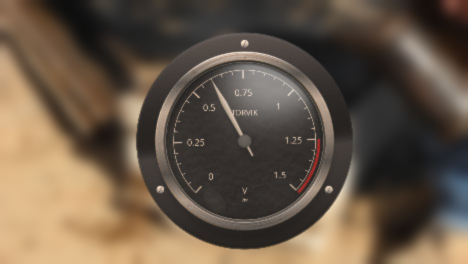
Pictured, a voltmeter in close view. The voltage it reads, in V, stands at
0.6 V
